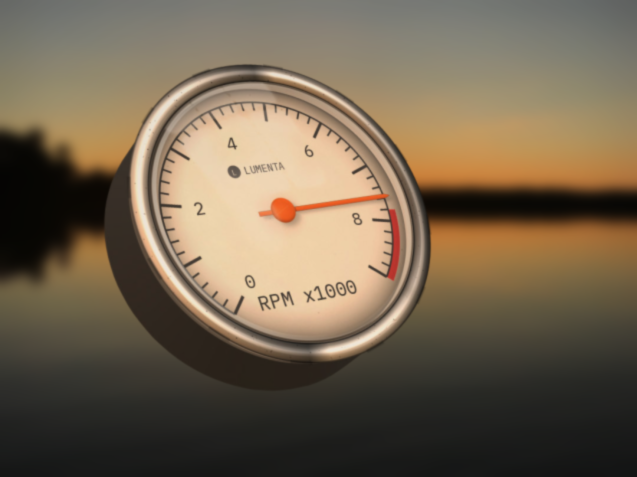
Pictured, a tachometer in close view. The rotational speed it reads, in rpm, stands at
7600 rpm
